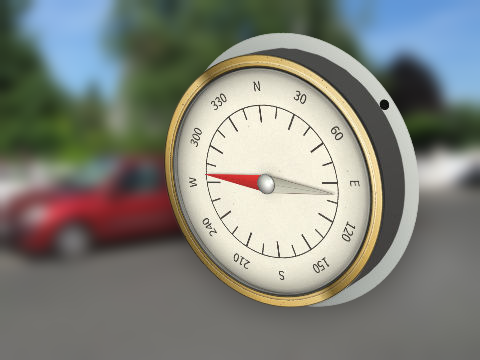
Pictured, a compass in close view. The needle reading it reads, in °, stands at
277.5 °
